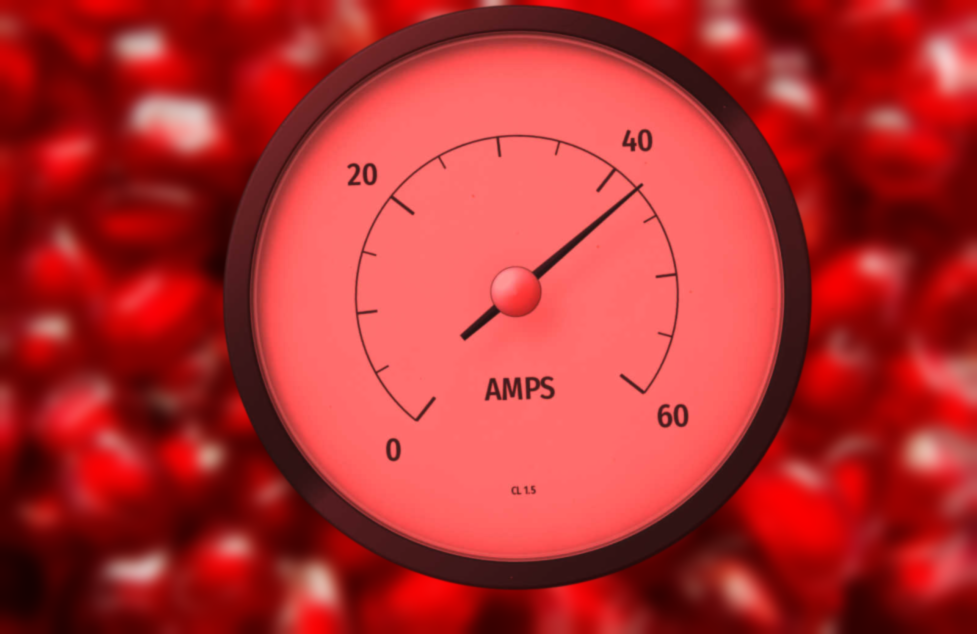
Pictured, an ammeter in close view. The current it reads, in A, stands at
42.5 A
